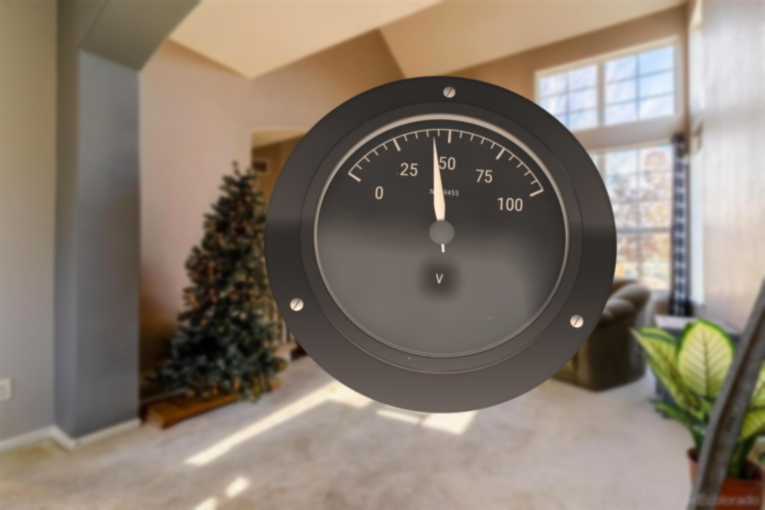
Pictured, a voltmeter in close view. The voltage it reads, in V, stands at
42.5 V
